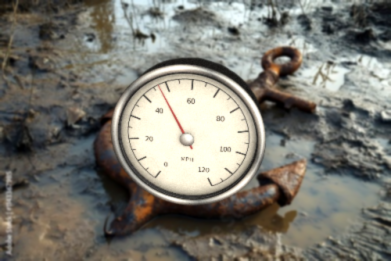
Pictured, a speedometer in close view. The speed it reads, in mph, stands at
47.5 mph
